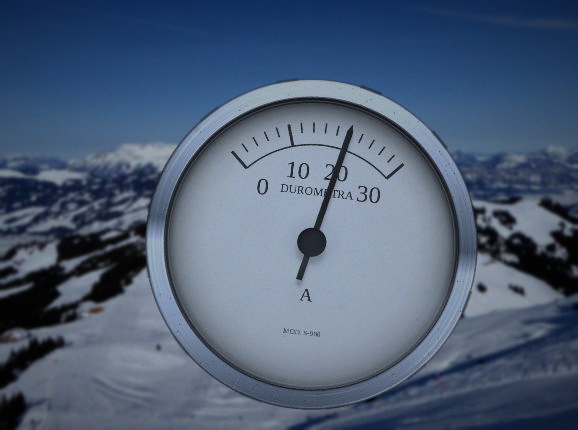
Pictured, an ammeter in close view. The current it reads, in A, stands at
20 A
